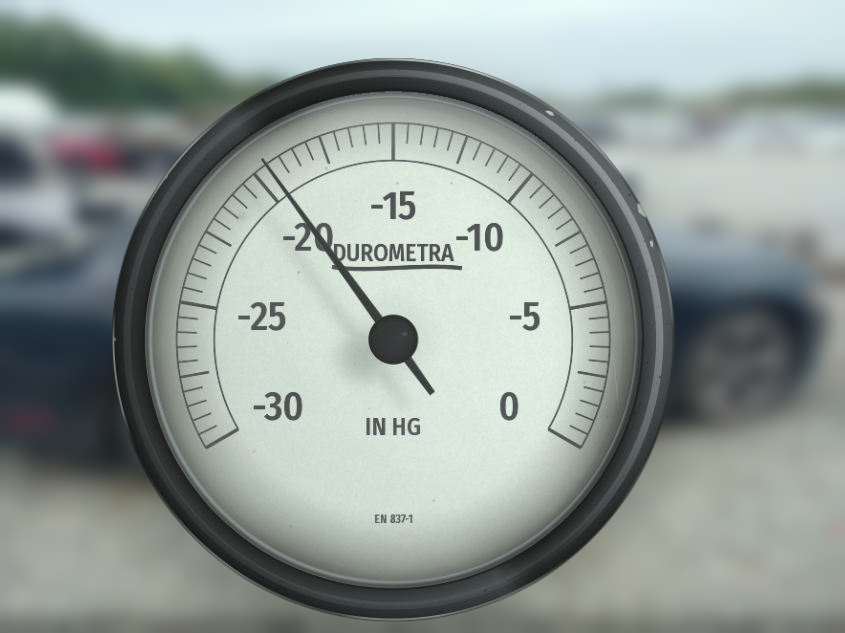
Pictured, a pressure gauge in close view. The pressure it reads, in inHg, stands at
-19.5 inHg
